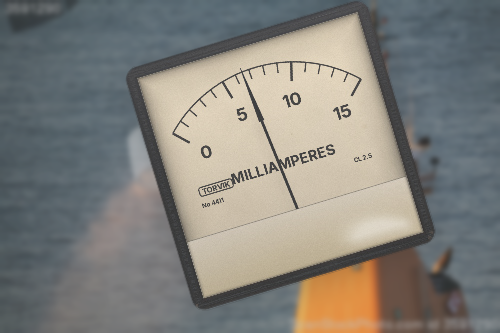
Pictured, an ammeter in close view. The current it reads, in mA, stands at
6.5 mA
